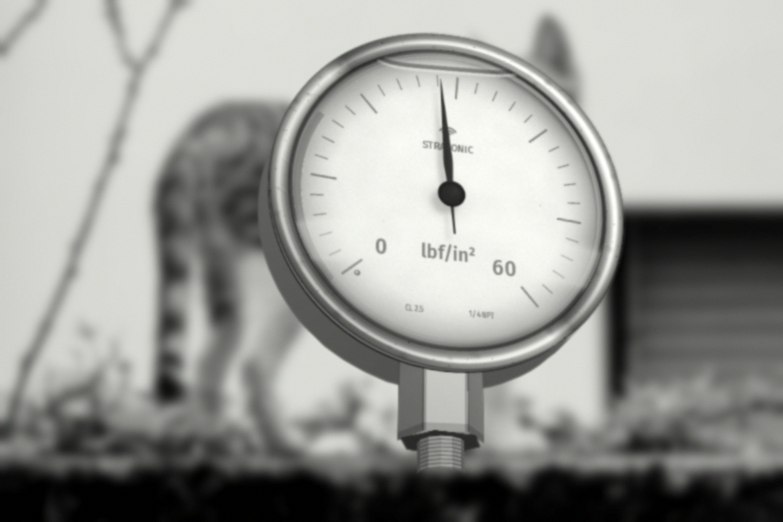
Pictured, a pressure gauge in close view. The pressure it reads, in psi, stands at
28 psi
